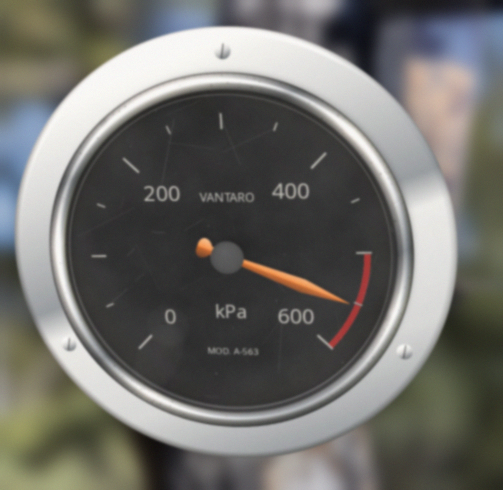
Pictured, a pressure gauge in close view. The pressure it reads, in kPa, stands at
550 kPa
